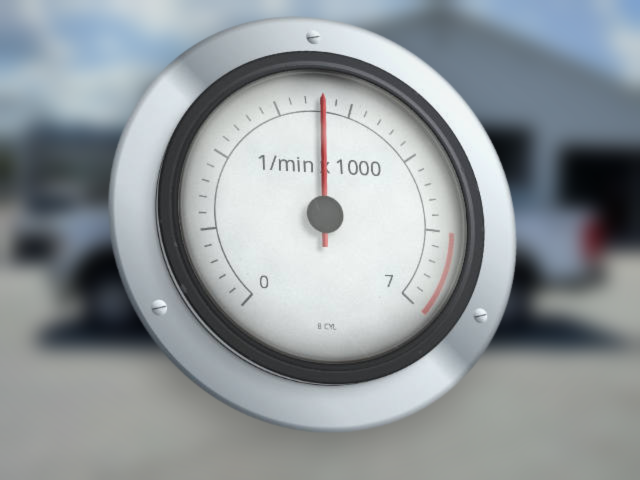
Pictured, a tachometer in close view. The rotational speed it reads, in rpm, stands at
3600 rpm
